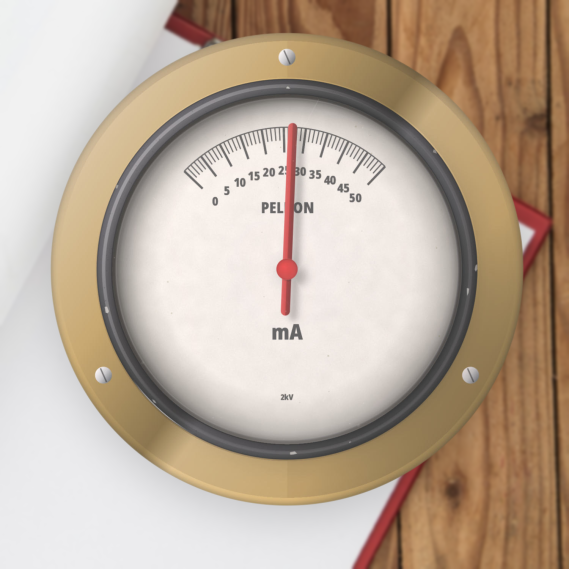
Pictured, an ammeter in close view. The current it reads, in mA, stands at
27 mA
